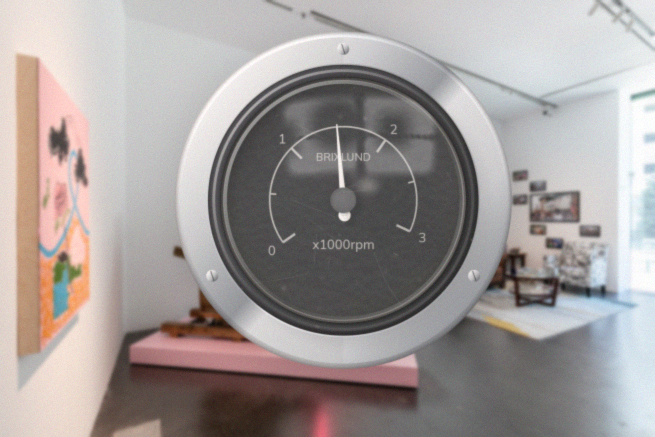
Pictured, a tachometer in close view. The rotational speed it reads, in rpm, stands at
1500 rpm
